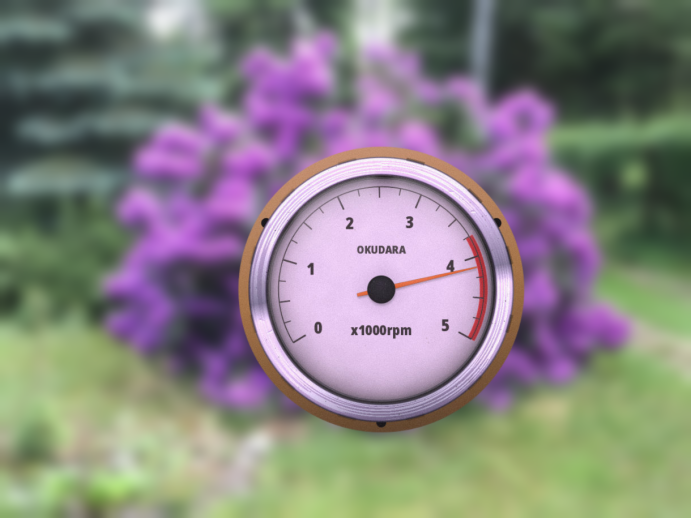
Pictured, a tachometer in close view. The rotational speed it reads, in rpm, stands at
4125 rpm
